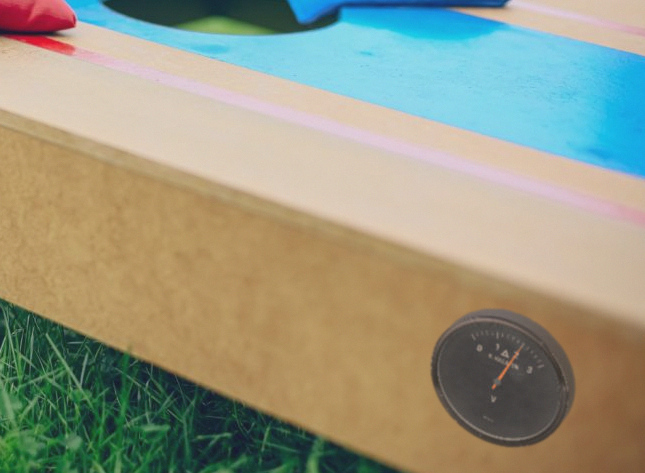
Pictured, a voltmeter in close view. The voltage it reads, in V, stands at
2 V
